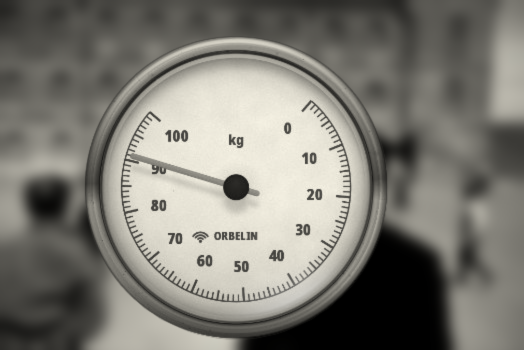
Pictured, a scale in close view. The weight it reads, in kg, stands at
91 kg
